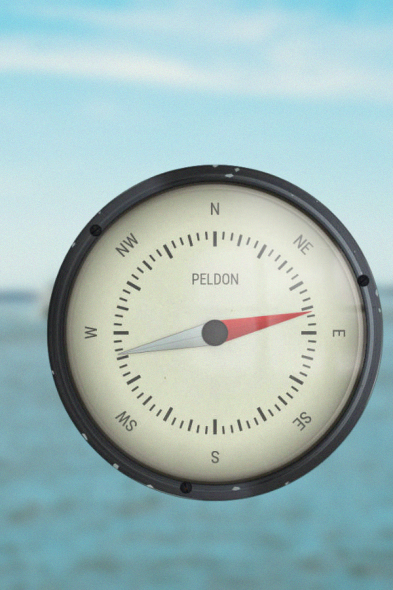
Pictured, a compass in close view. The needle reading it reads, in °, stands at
77.5 °
